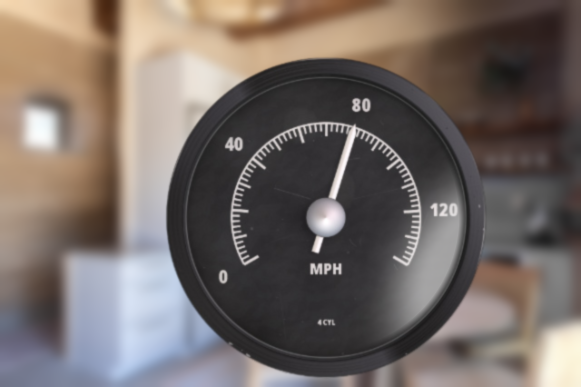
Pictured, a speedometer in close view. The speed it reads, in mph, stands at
80 mph
